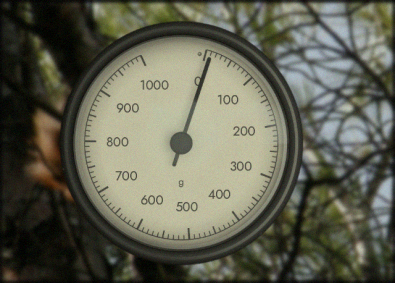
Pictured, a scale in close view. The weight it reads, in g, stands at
10 g
